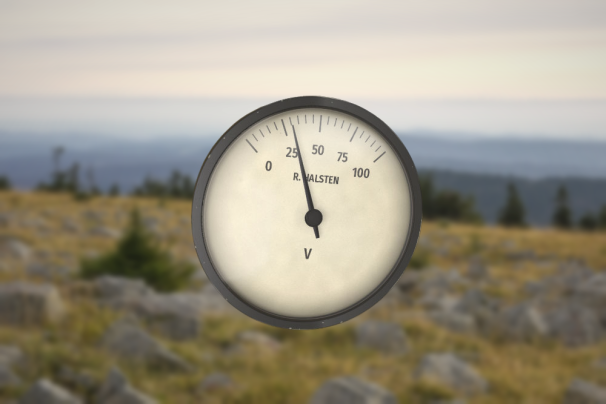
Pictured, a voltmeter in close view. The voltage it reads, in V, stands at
30 V
